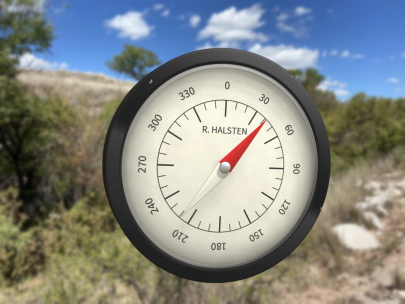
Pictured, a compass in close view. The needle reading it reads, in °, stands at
40 °
